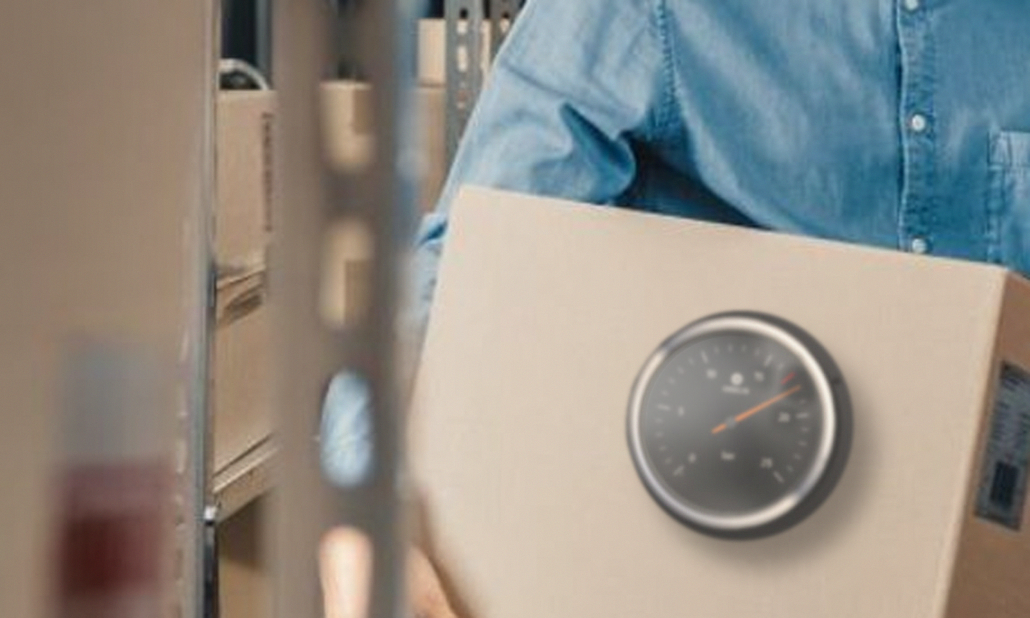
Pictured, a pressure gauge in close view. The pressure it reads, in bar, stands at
18 bar
